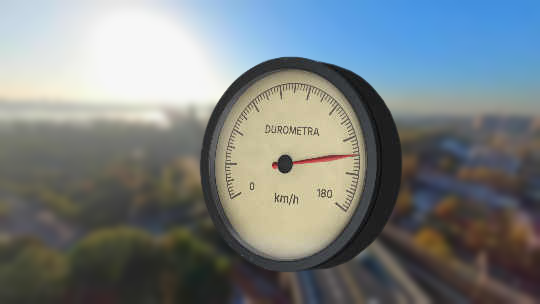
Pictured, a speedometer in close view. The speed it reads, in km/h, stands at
150 km/h
